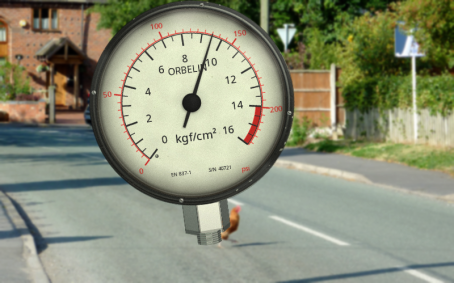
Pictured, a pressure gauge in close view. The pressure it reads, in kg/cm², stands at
9.5 kg/cm²
